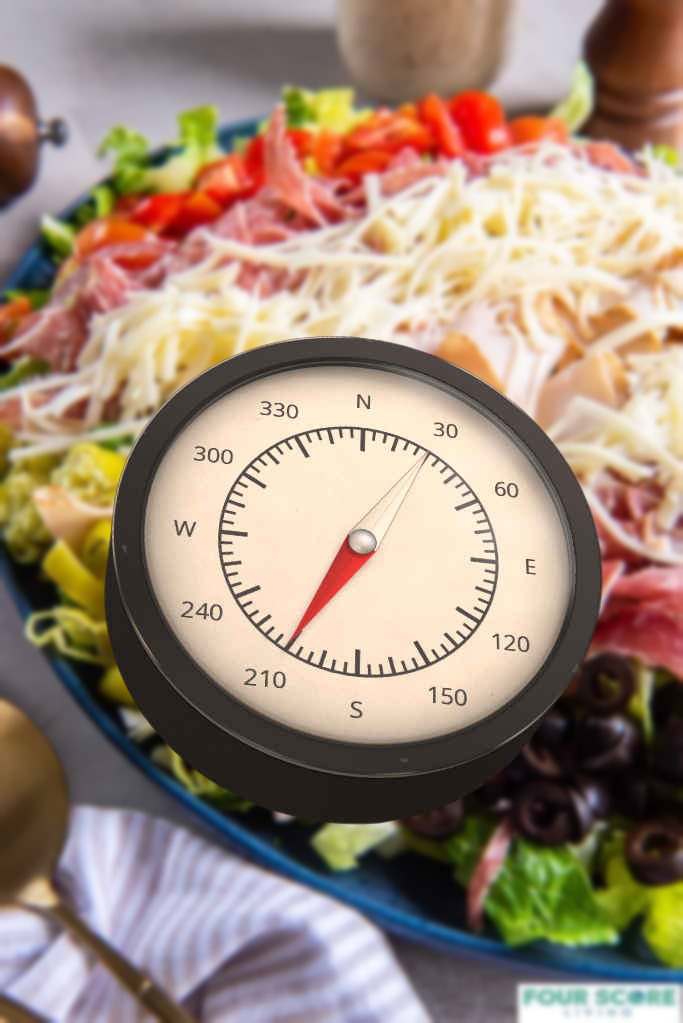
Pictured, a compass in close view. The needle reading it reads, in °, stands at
210 °
